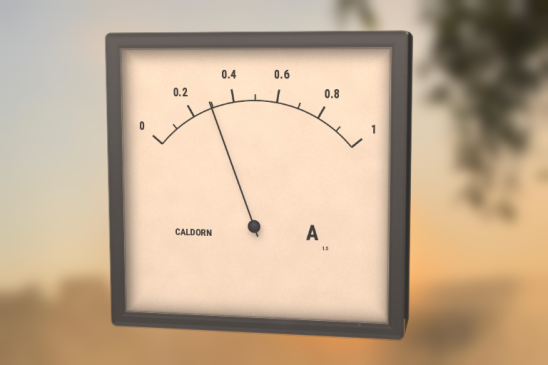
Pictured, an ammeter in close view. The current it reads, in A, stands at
0.3 A
